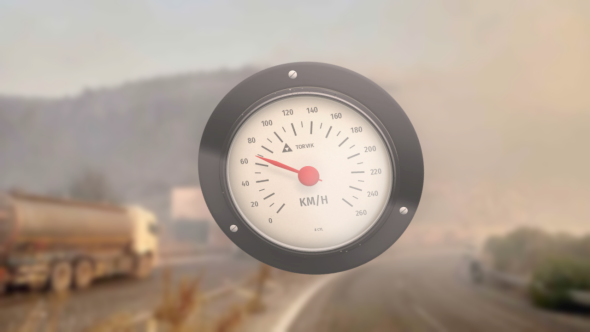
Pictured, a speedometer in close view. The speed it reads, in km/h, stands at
70 km/h
